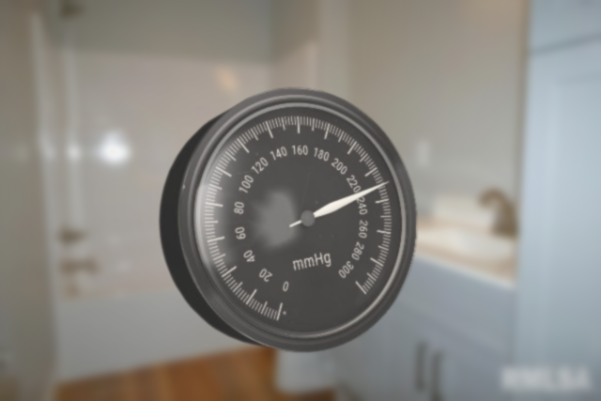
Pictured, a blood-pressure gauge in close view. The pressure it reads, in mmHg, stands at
230 mmHg
